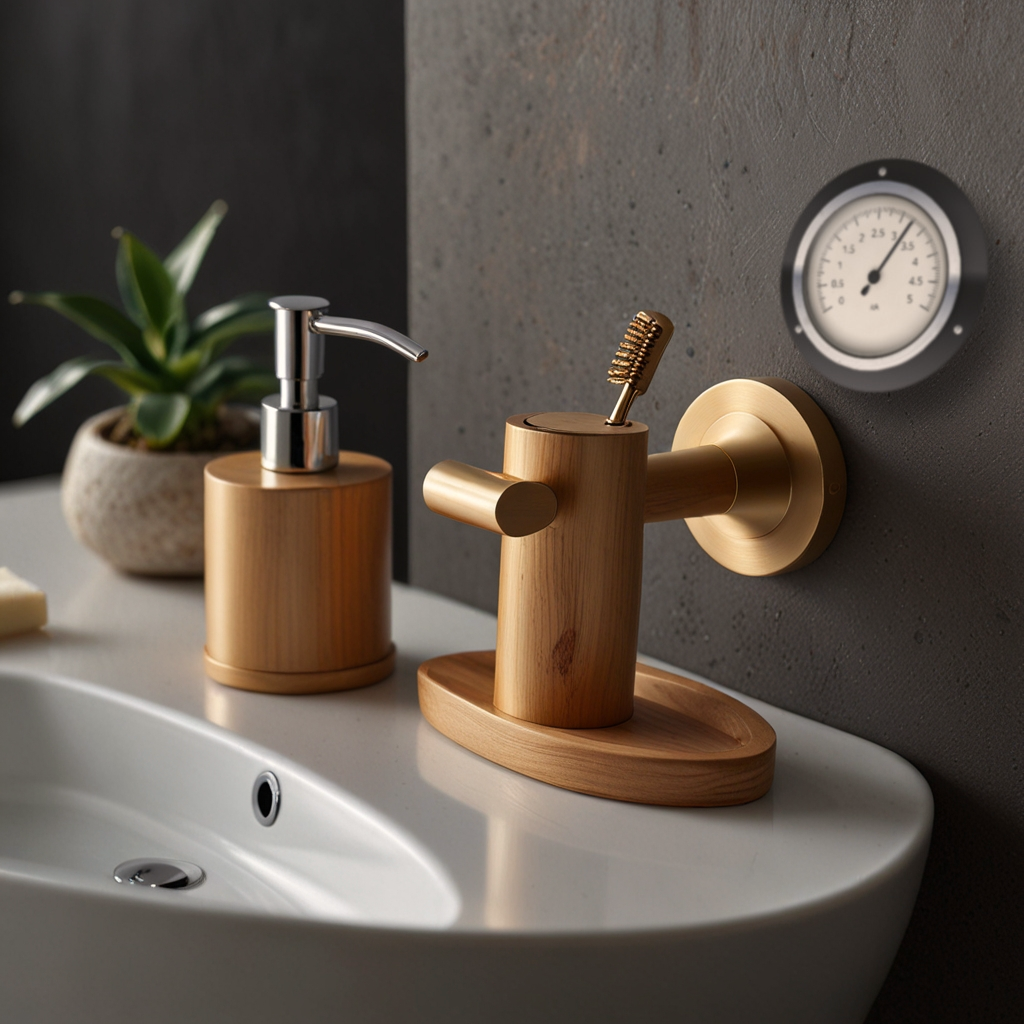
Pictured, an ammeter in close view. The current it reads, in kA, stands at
3.25 kA
